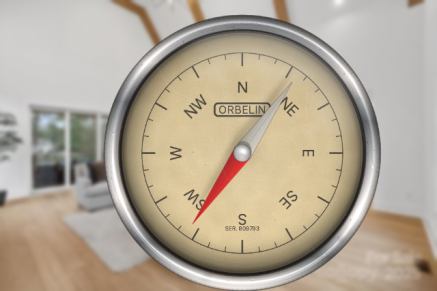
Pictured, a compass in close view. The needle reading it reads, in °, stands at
215 °
